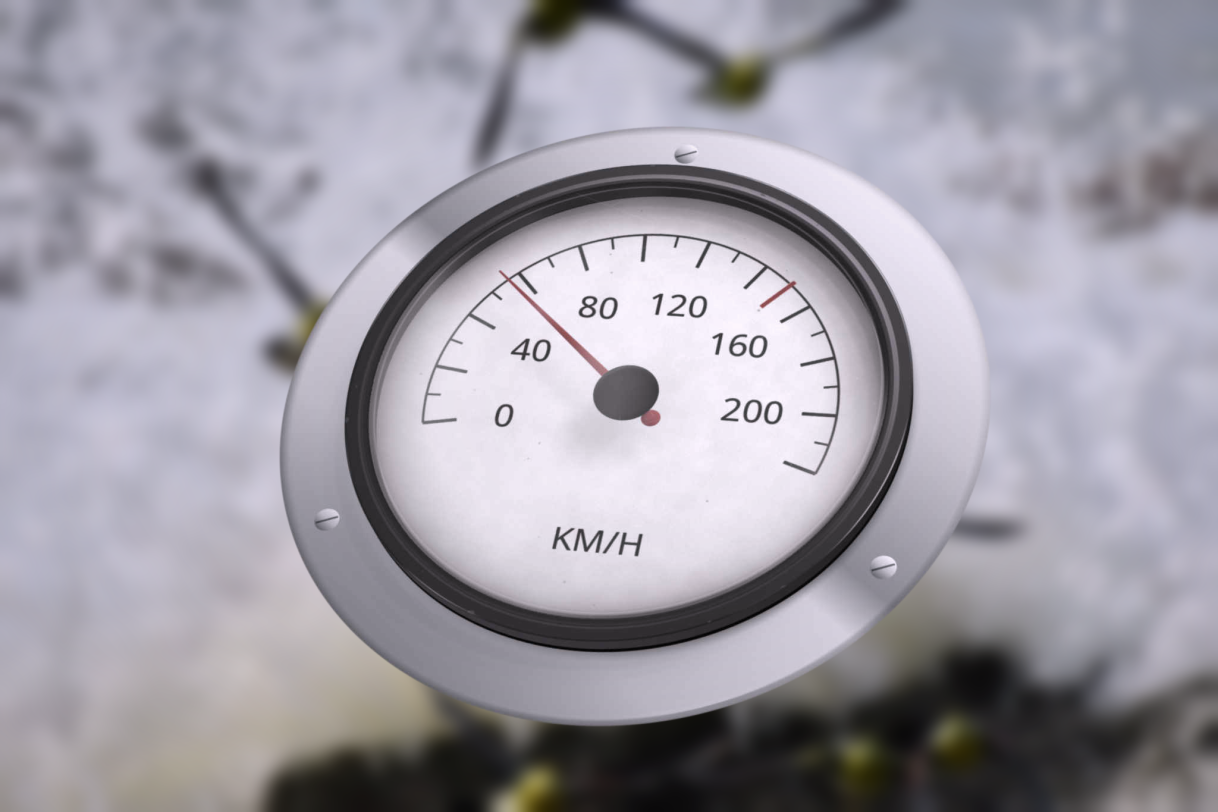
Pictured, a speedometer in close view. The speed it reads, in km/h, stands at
55 km/h
